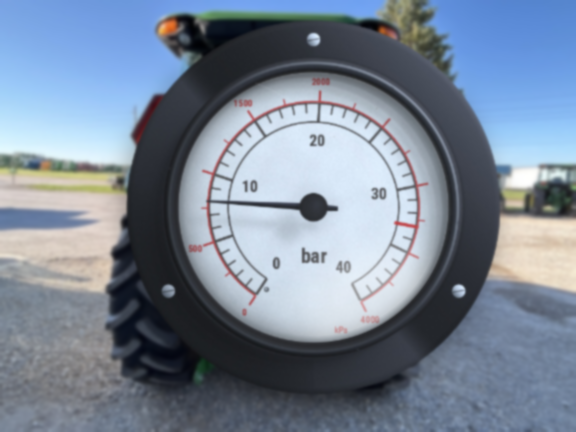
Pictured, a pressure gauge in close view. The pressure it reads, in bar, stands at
8 bar
